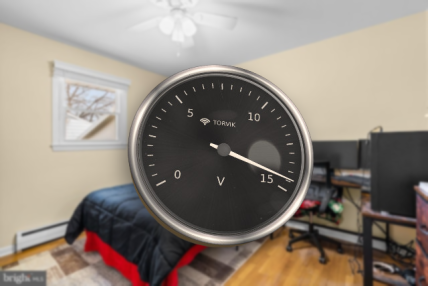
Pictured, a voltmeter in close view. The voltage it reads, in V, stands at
14.5 V
